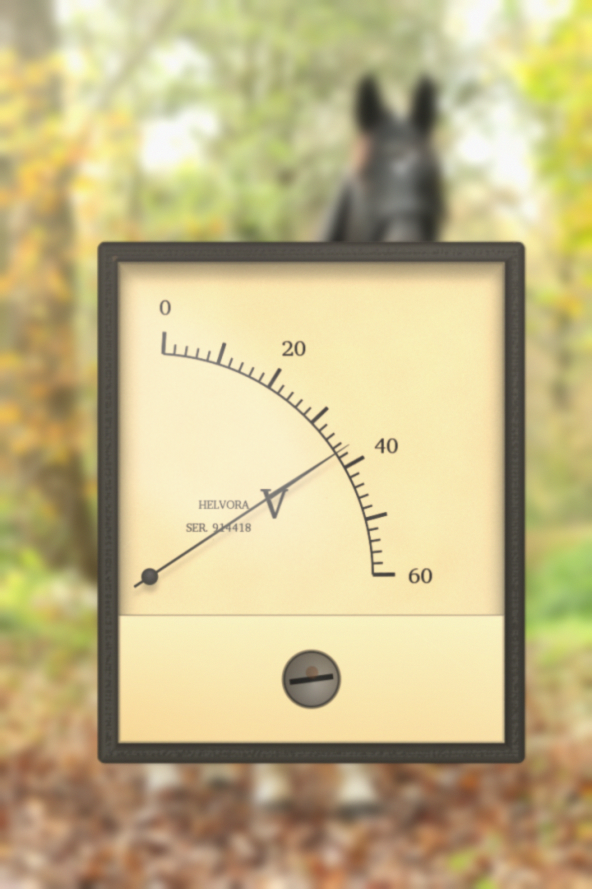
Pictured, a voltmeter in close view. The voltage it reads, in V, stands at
37 V
